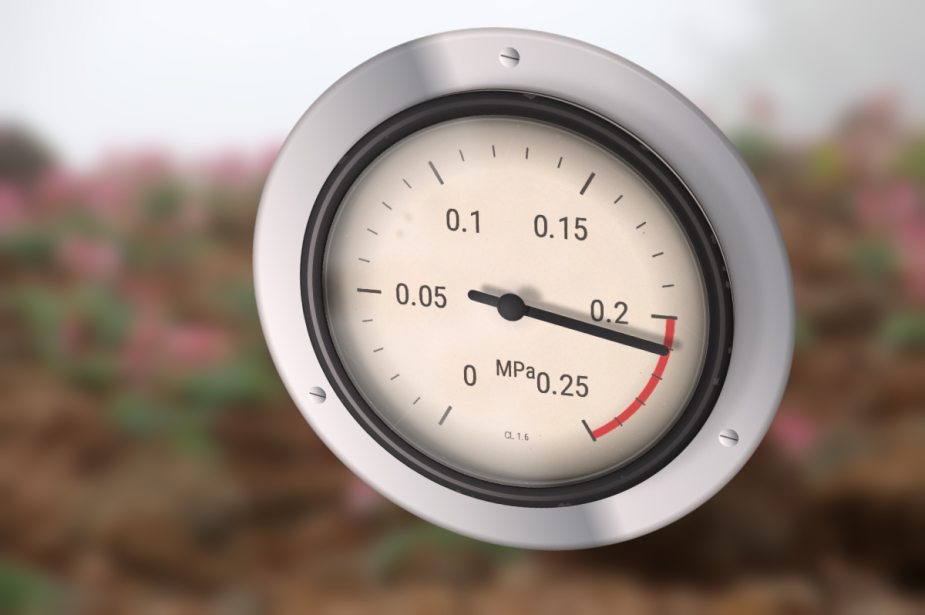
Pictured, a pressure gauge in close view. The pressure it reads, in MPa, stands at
0.21 MPa
